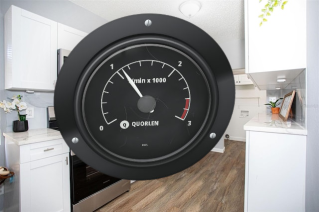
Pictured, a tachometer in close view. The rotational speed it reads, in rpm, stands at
1100 rpm
